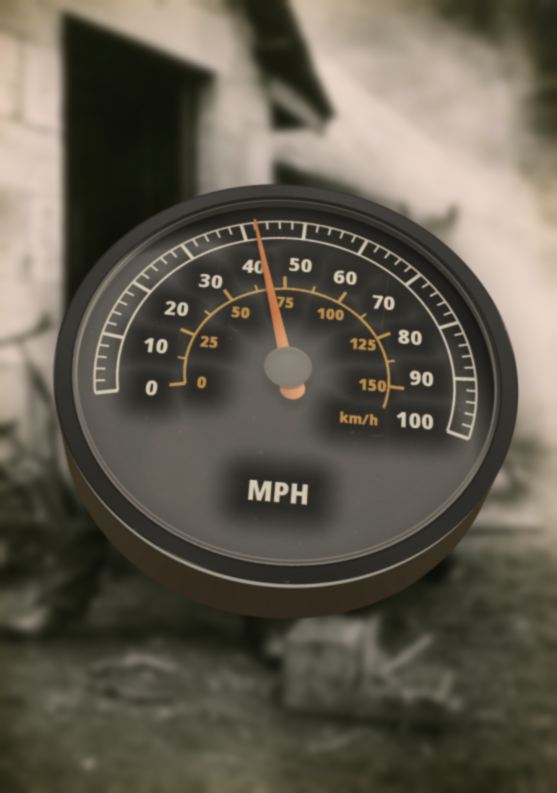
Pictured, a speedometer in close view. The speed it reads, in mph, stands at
42 mph
